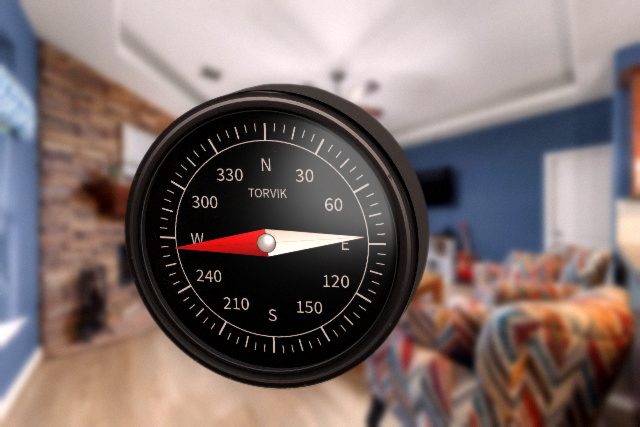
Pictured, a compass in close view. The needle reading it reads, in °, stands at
265 °
